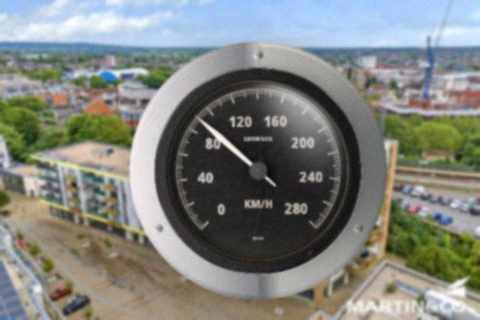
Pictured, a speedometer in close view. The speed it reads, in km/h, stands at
90 km/h
